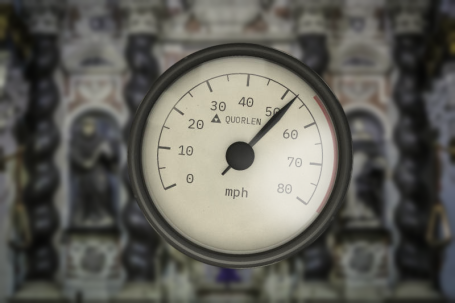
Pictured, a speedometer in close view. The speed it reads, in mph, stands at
52.5 mph
